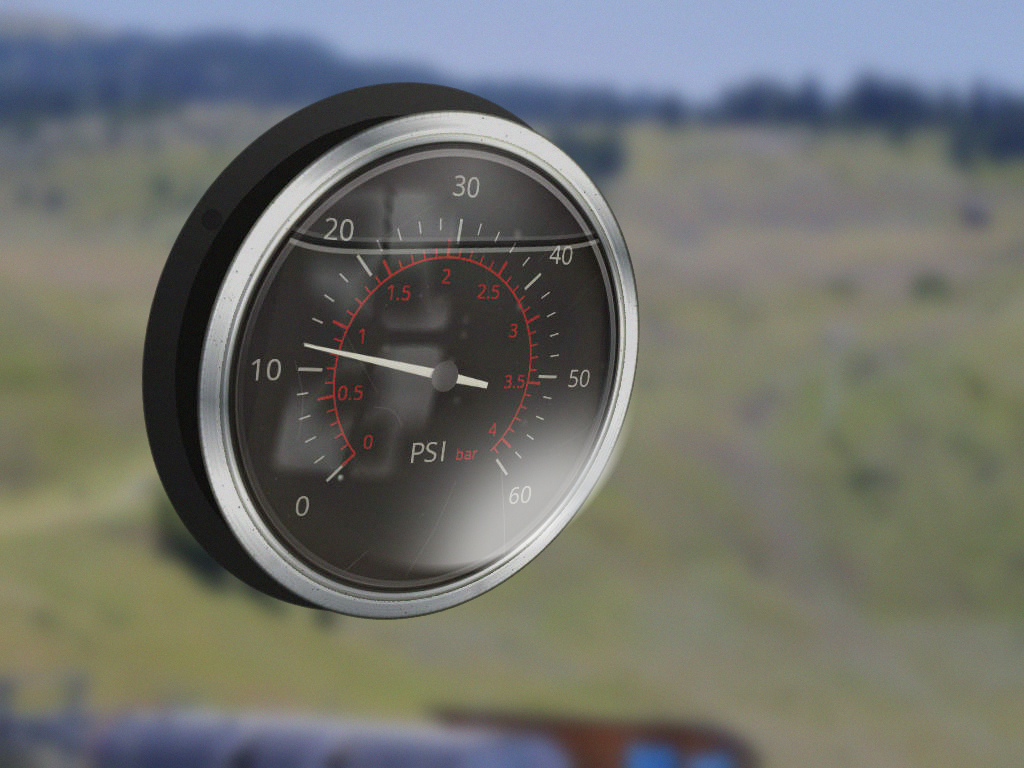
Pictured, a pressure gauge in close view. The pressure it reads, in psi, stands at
12 psi
